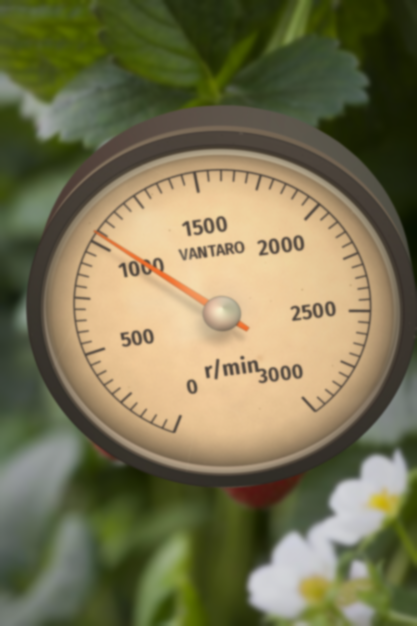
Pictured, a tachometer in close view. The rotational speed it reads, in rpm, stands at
1050 rpm
